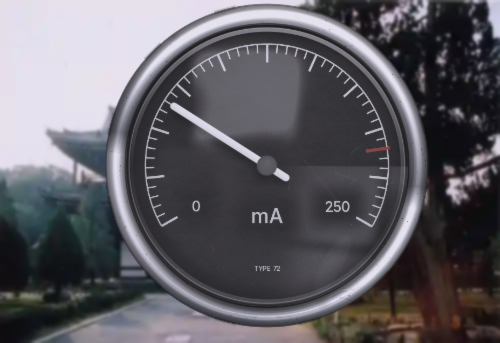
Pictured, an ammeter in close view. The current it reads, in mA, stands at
65 mA
